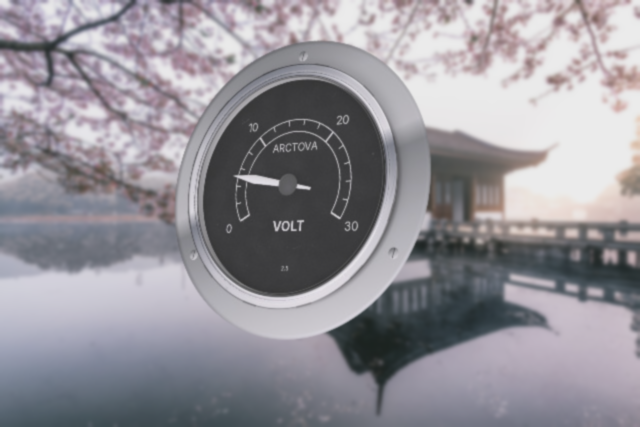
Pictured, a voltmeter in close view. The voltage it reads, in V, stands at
5 V
